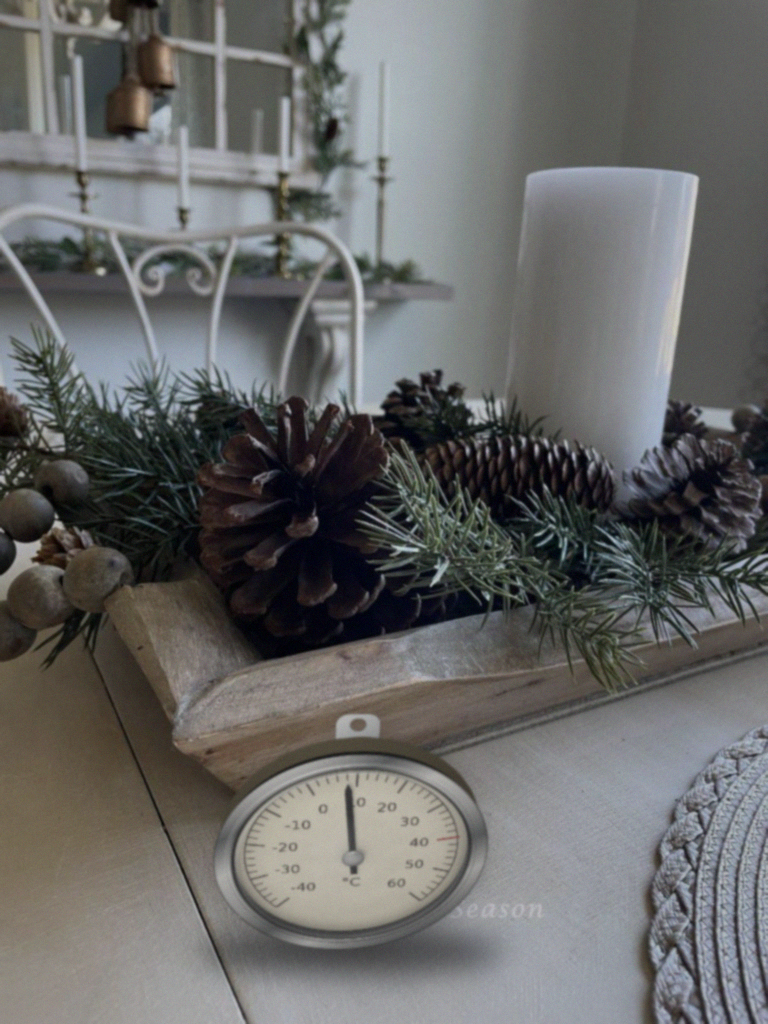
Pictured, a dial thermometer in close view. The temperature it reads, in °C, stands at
8 °C
